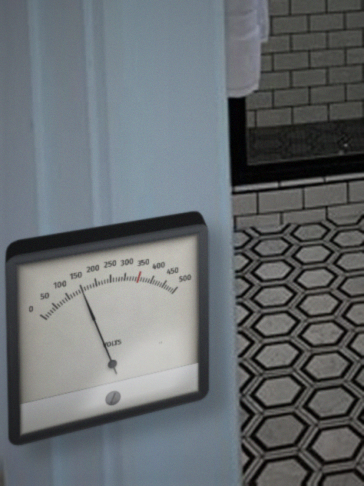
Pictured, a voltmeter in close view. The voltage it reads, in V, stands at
150 V
